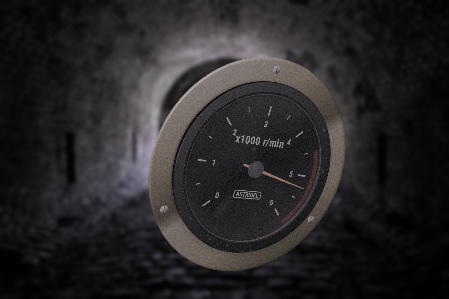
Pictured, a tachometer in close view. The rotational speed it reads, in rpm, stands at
5250 rpm
